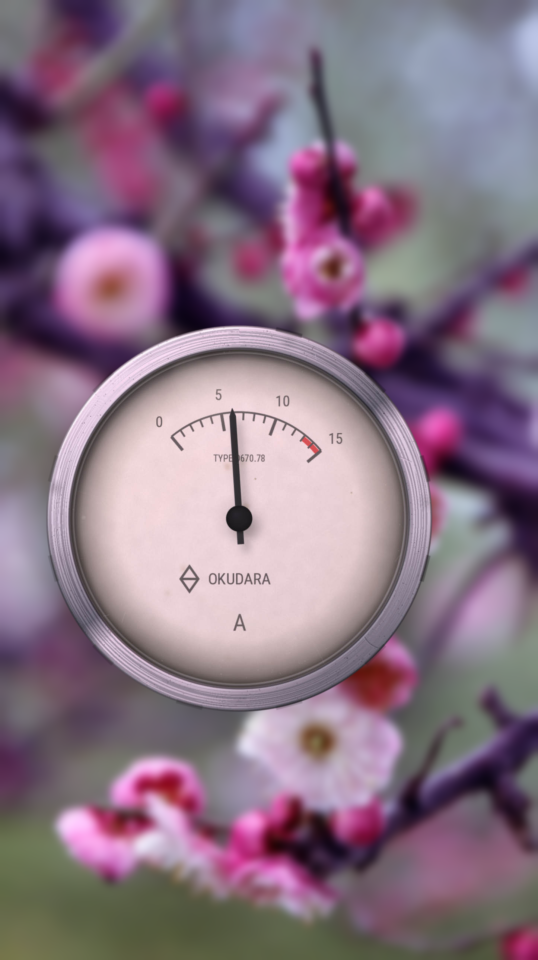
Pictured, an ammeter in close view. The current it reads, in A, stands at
6 A
